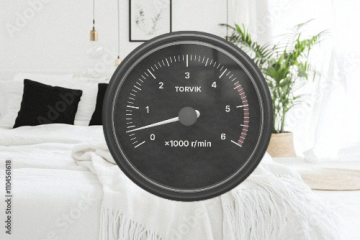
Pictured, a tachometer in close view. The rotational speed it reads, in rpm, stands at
400 rpm
